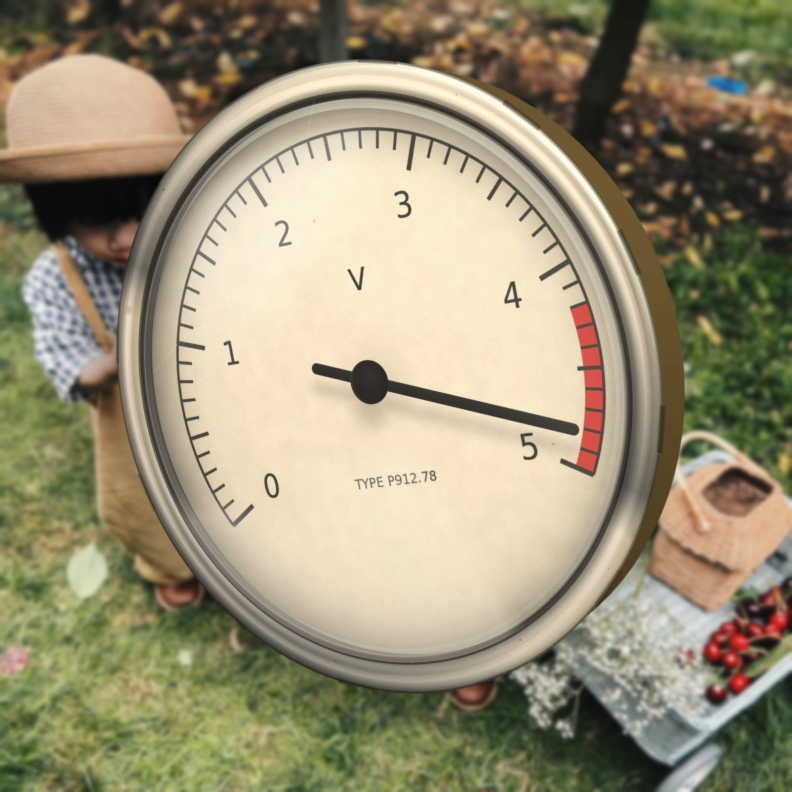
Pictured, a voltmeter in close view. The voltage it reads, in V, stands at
4.8 V
